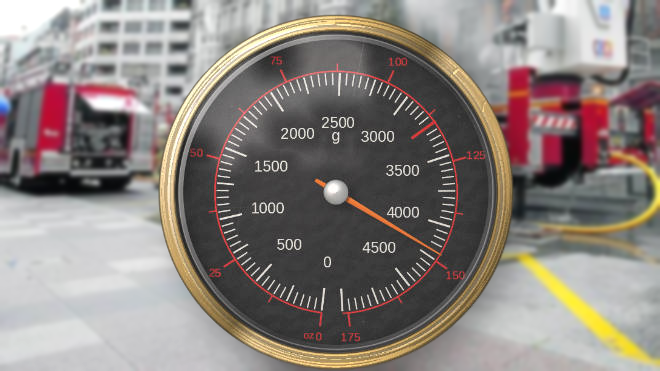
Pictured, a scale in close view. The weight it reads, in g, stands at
4200 g
